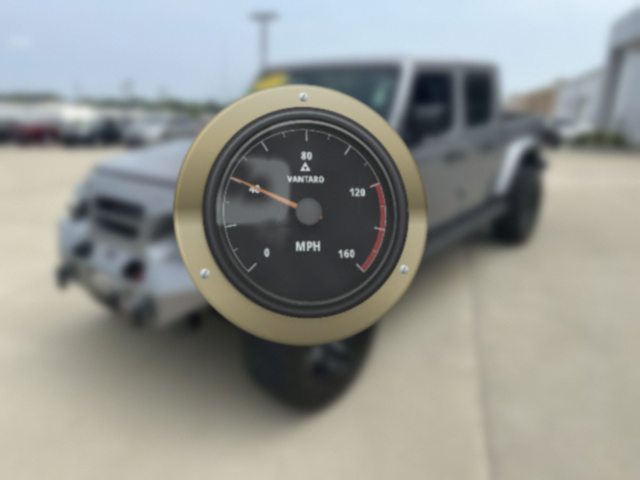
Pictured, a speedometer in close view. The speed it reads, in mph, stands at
40 mph
